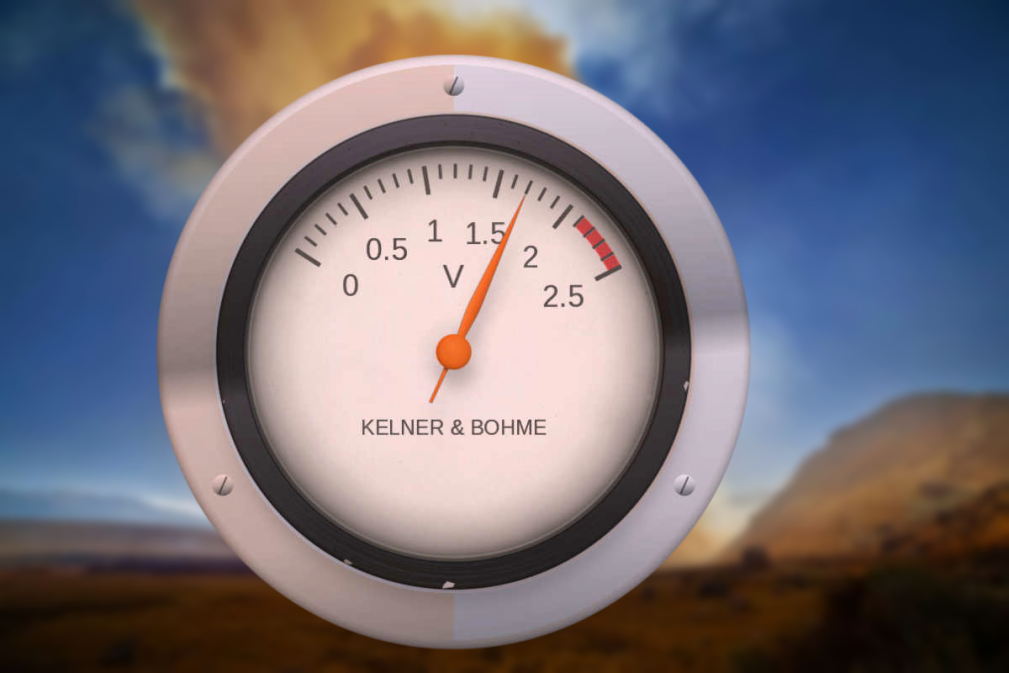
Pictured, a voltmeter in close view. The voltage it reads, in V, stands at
1.7 V
